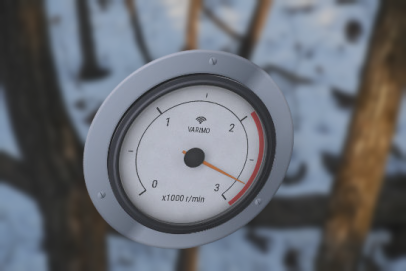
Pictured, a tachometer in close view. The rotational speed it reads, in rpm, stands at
2750 rpm
